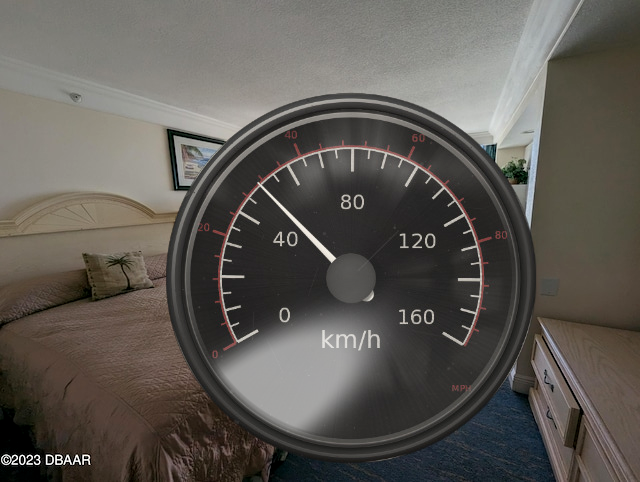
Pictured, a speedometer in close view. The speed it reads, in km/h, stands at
50 km/h
